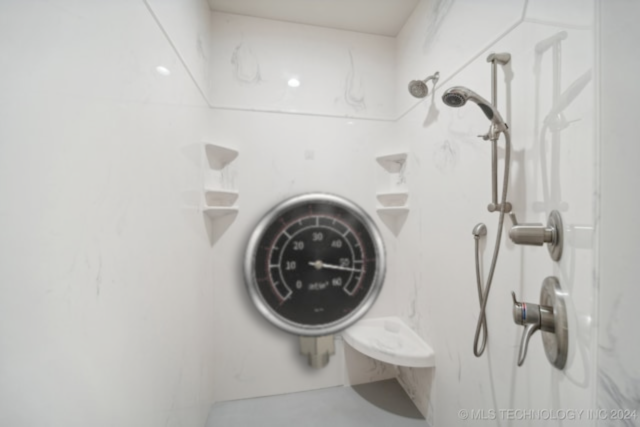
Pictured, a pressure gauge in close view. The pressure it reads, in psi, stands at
52.5 psi
